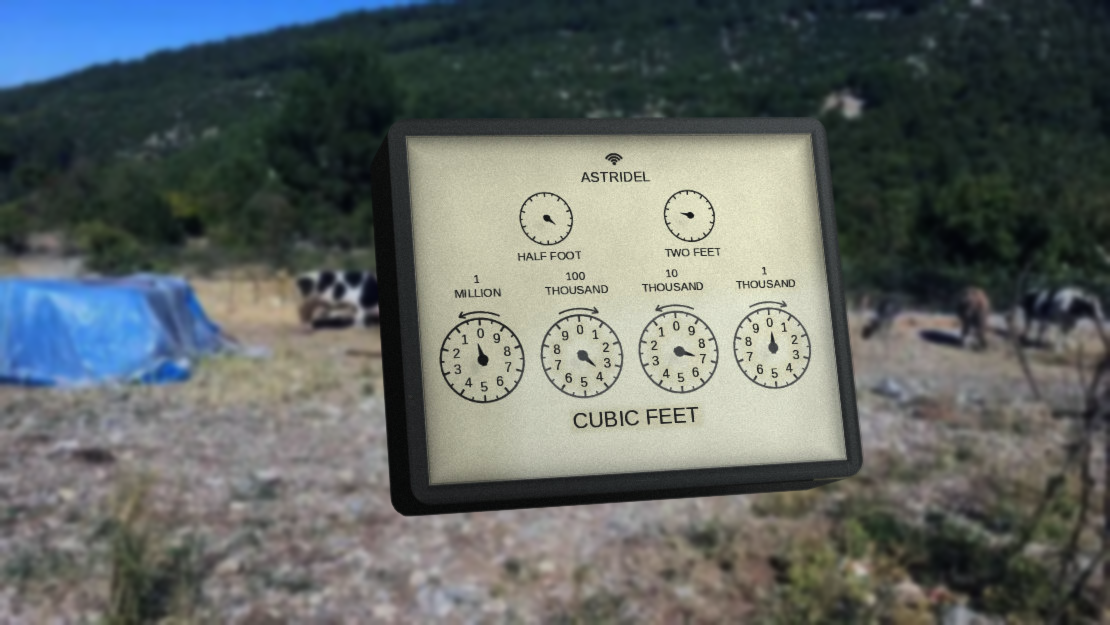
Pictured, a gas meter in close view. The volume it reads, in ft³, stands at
37000 ft³
